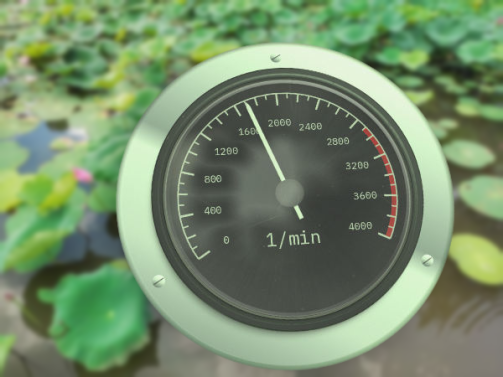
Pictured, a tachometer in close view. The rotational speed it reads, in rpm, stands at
1700 rpm
